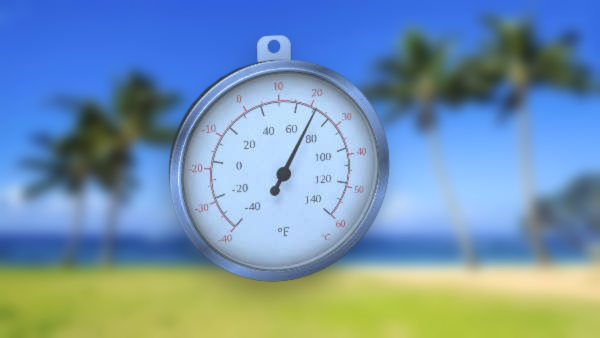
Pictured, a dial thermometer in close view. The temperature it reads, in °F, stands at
70 °F
